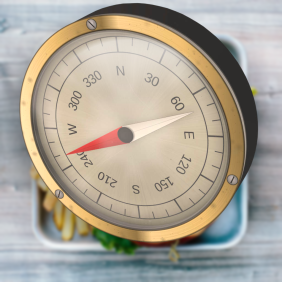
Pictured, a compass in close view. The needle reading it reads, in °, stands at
250 °
